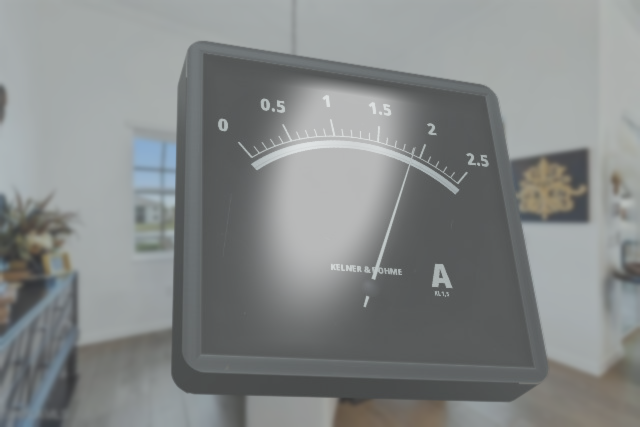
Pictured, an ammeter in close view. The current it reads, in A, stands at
1.9 A
